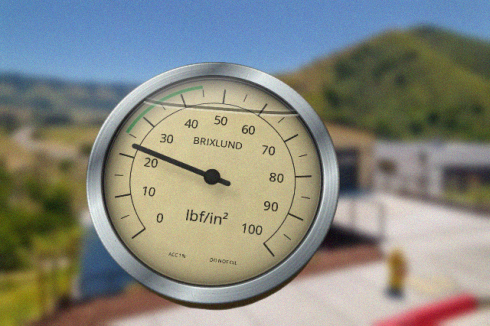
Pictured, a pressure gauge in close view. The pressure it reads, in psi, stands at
22.5 psi
